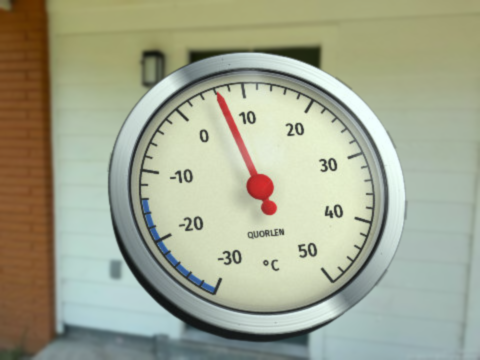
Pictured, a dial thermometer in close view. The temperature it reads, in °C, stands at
6 °C
